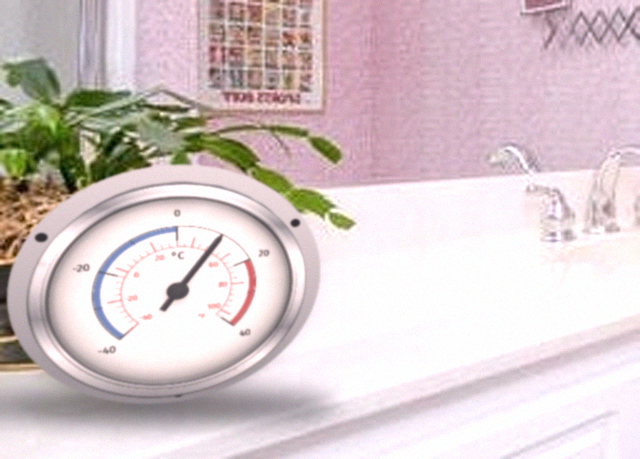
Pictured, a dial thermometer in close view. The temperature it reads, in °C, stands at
10 °C
